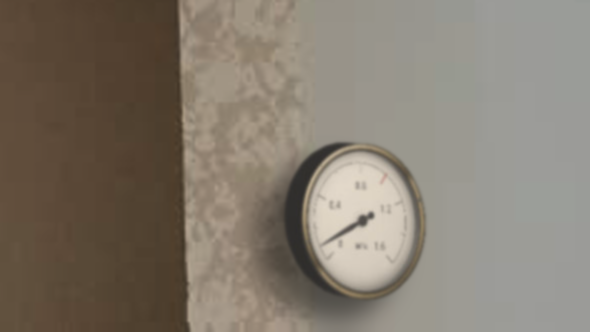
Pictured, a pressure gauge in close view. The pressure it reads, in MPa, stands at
0.1 MPa
